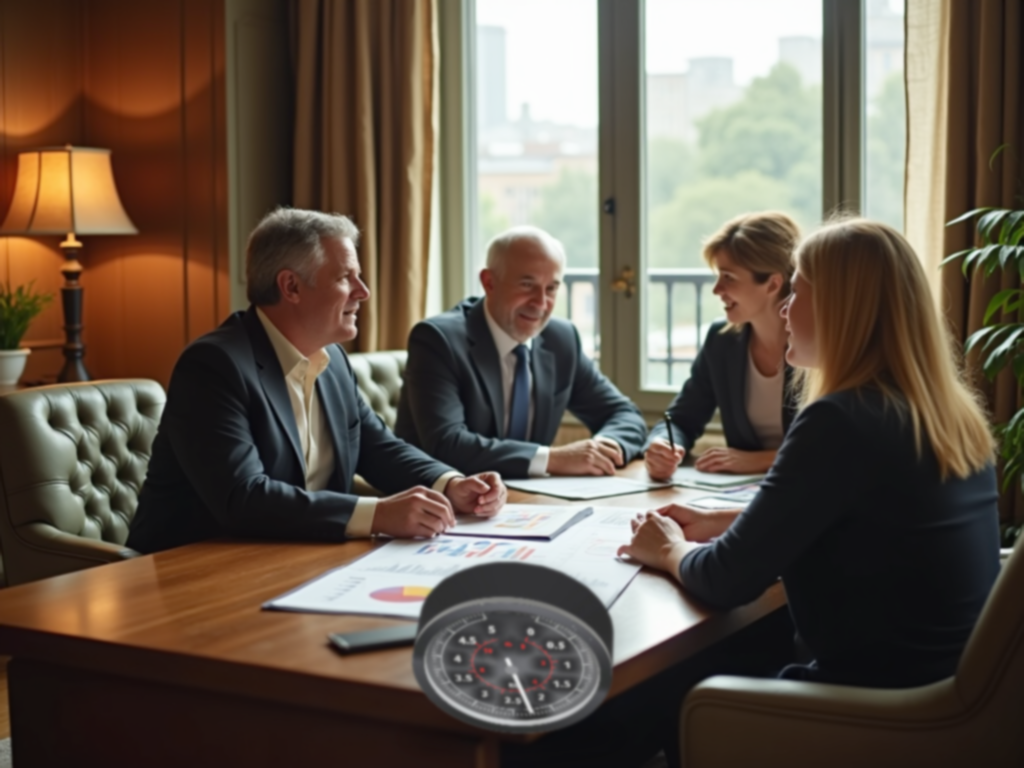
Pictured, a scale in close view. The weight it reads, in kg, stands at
2.25 kg
